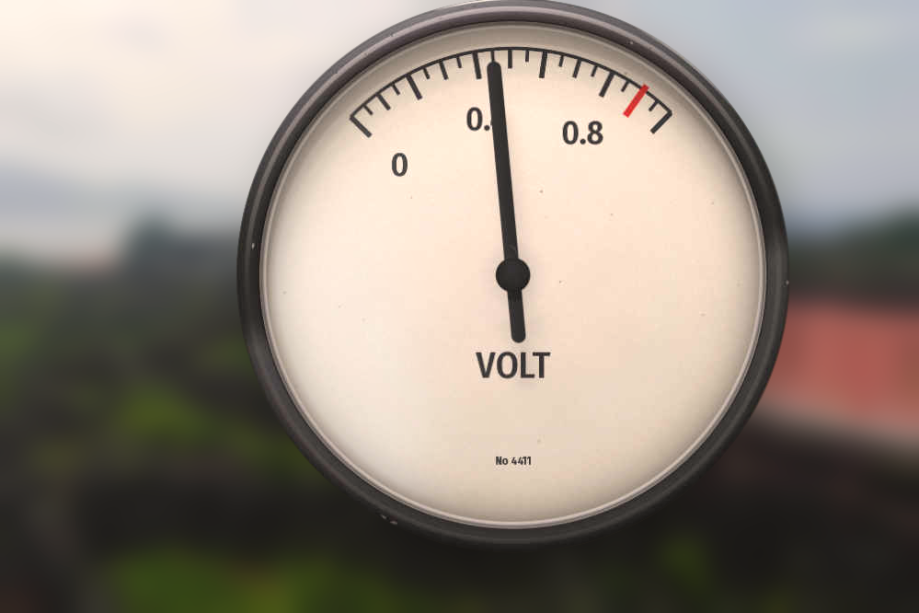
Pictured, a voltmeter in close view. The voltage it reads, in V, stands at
0.45 V
